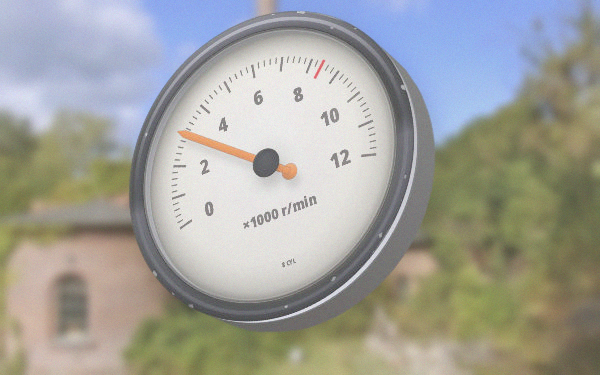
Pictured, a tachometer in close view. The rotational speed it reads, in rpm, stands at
3000 rpm
